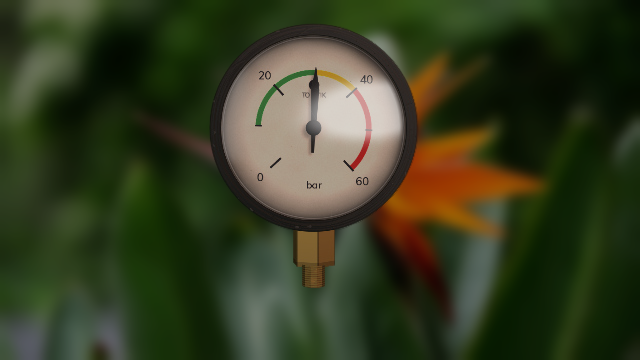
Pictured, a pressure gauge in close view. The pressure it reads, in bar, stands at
30 bar
